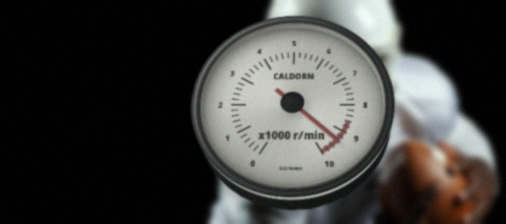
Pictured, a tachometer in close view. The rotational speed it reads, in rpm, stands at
9400 rpm
